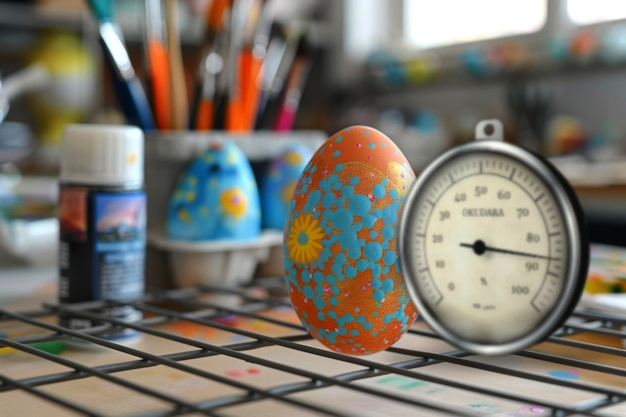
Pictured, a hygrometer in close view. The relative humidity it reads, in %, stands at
86 %
